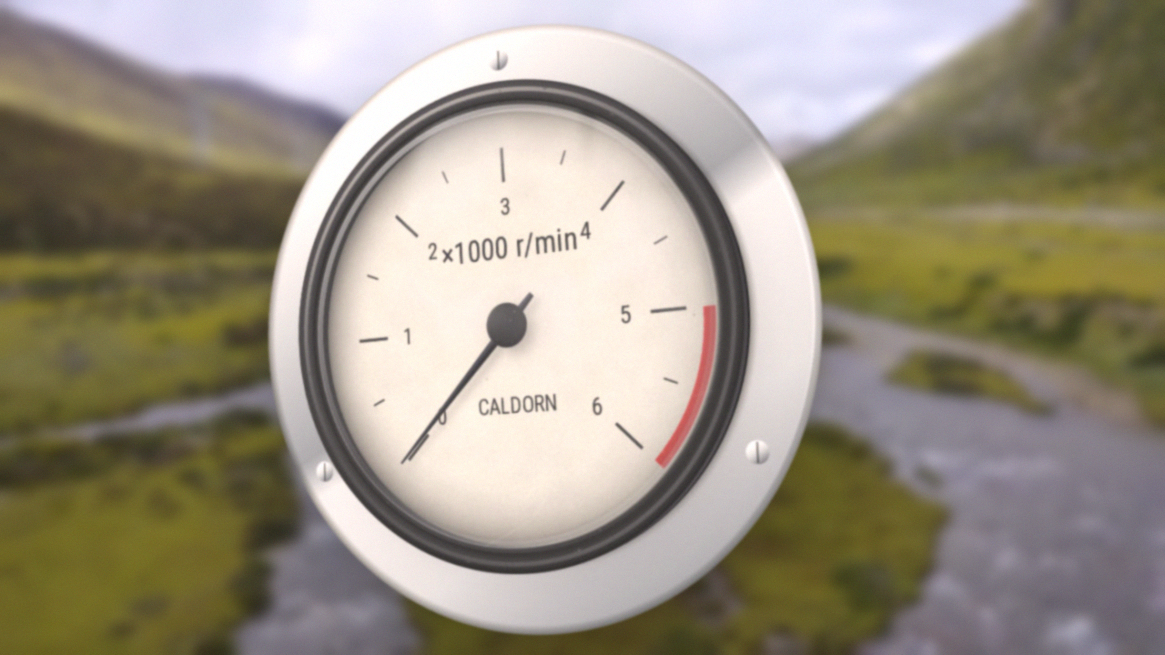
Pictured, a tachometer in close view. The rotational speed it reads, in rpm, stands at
0 rpm
